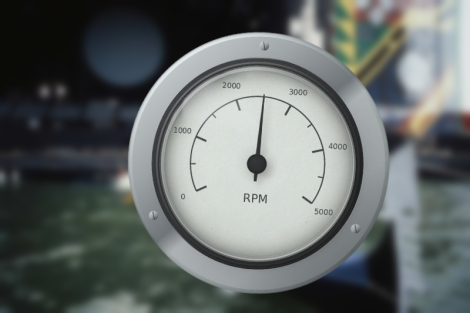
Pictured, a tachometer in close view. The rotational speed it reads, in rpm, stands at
2500 rpm
